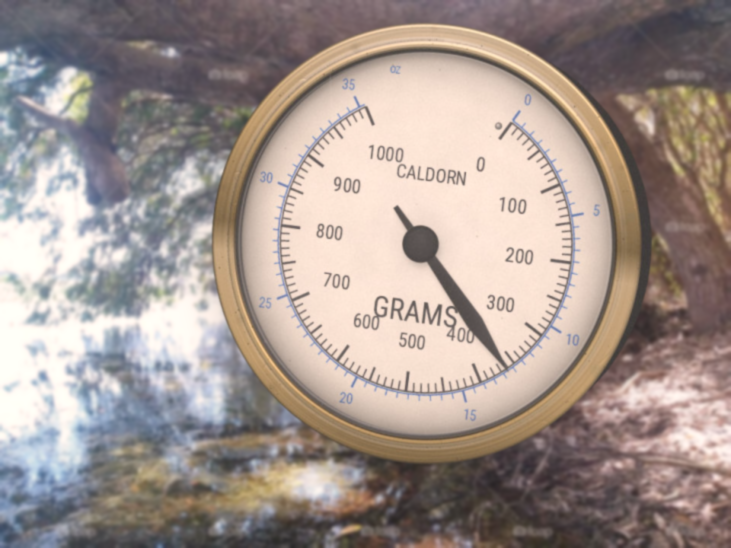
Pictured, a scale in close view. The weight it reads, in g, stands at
360 g
